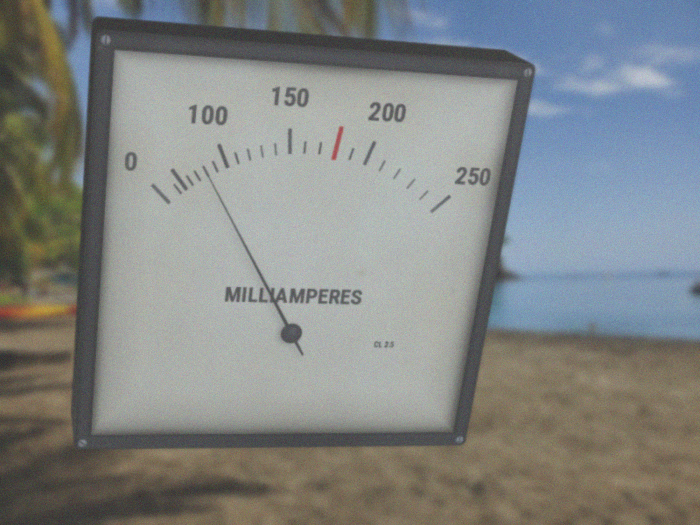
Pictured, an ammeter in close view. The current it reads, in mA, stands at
80 mA
